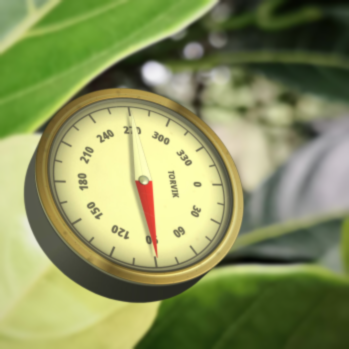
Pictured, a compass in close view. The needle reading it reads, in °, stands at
90 °
